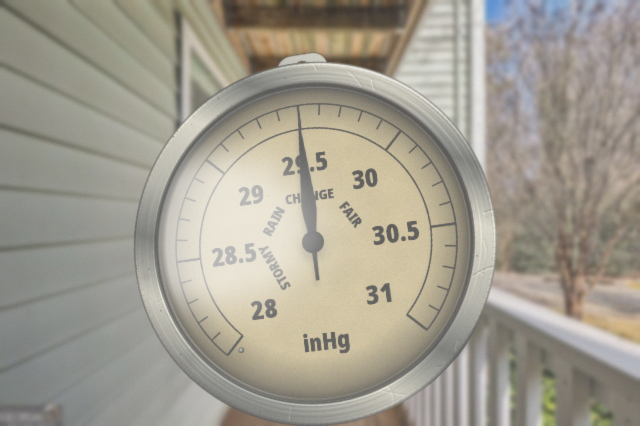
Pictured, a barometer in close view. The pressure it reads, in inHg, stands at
29.5 inHg
